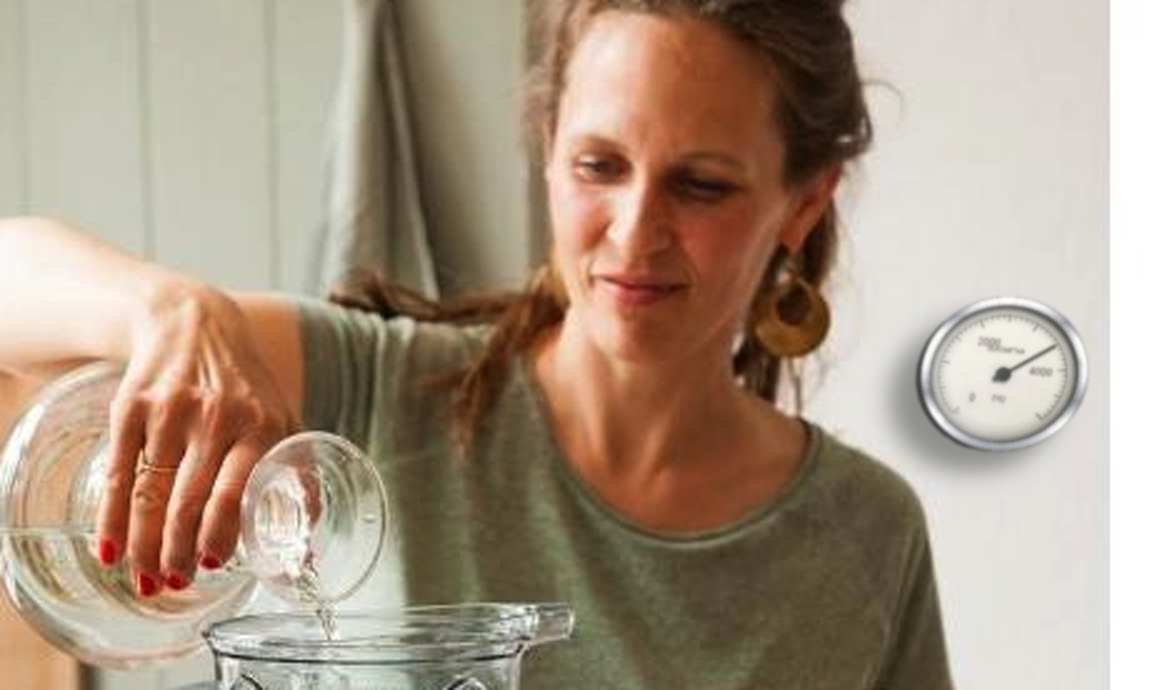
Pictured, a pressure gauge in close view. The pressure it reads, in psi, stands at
3500 psi
